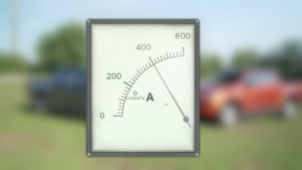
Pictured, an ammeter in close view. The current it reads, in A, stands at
400 A
